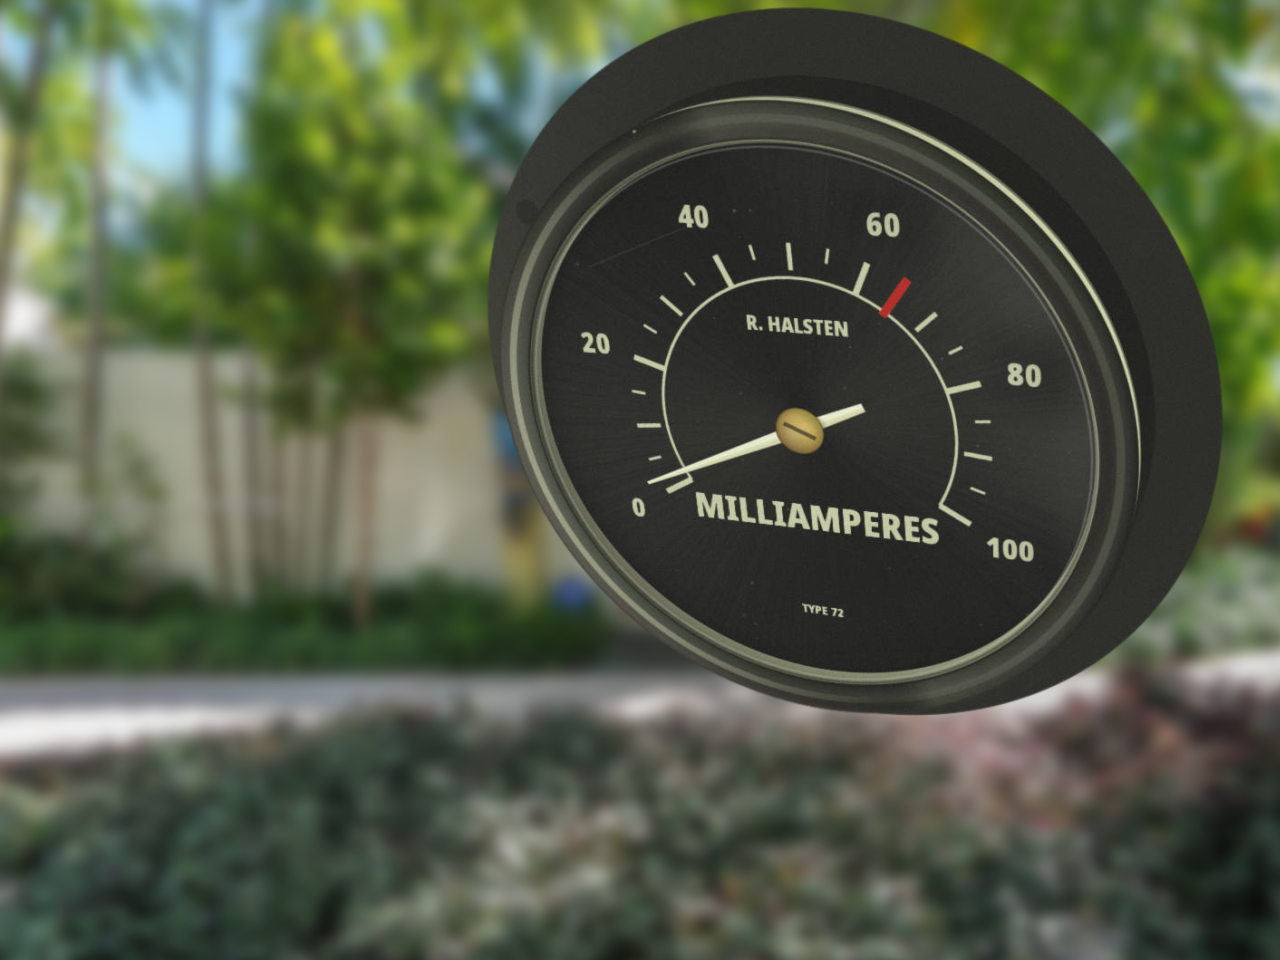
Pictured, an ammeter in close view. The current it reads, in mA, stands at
2.5 mA
